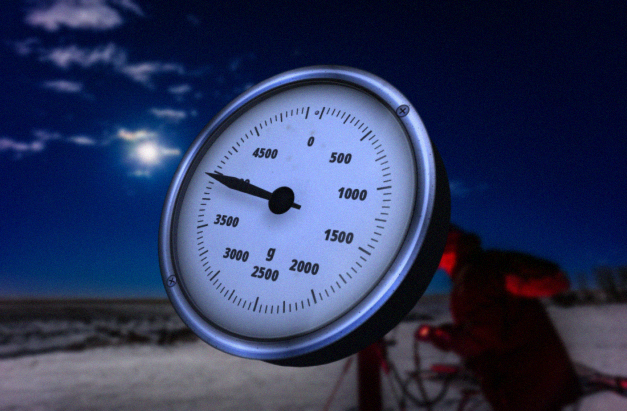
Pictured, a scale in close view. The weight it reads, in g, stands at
3950 g
